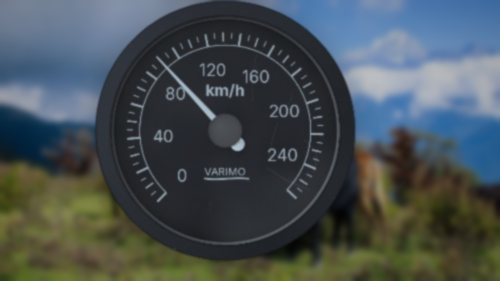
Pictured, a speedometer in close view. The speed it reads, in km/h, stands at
90 km/h
